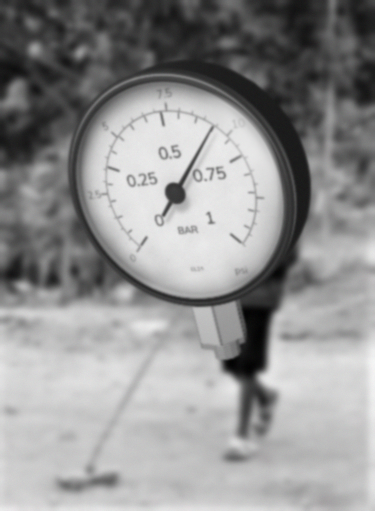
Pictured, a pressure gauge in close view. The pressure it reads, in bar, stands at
0.65 bar
